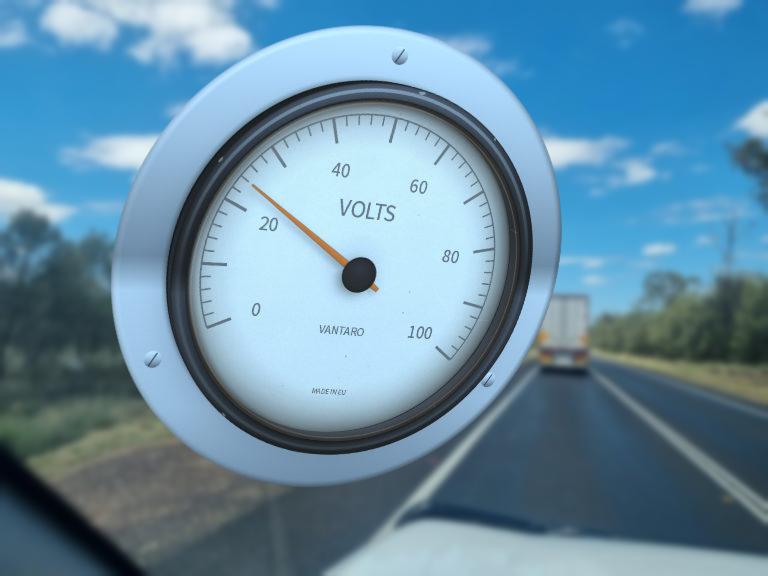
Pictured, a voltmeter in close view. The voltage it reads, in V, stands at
24 V
